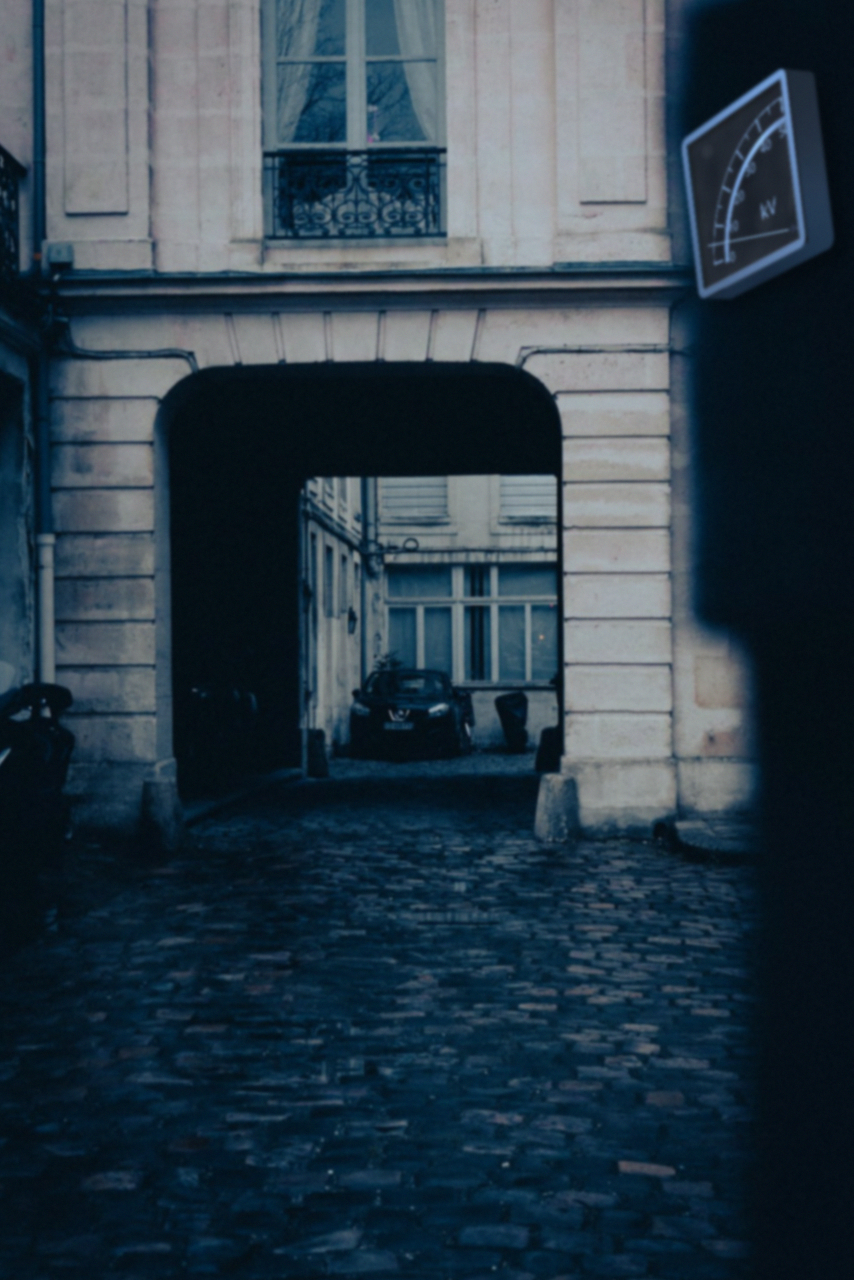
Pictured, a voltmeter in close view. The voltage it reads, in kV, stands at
5 kV
